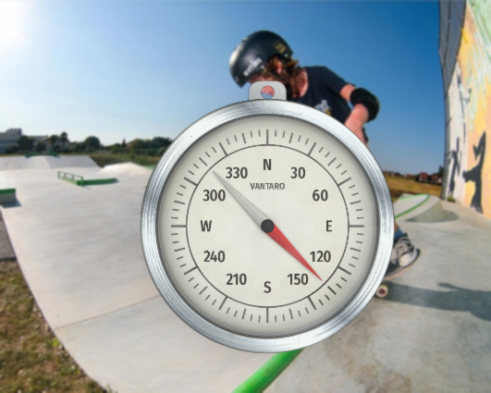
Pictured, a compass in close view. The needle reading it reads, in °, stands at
135 °
